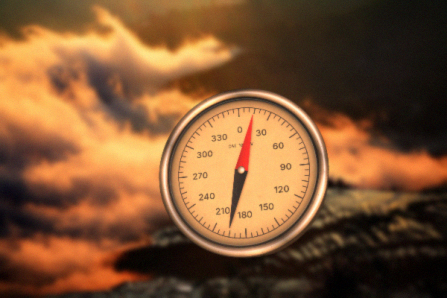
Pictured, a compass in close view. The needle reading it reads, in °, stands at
15 °
